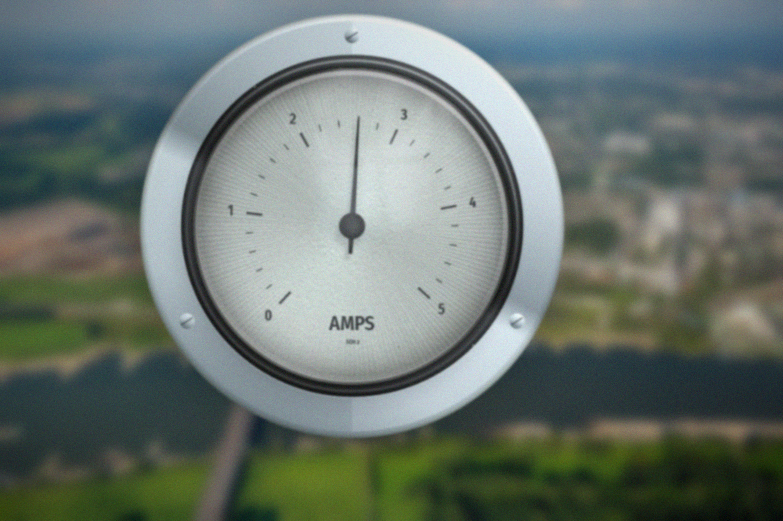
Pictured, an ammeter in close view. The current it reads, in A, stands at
2.6 A
